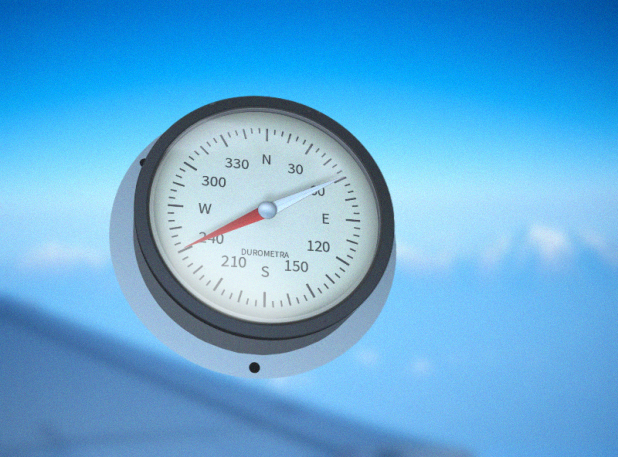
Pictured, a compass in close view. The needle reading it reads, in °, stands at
240 °
